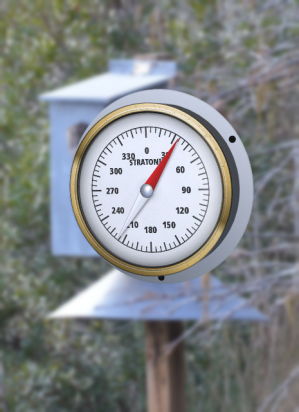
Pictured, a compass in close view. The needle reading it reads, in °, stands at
35 °
